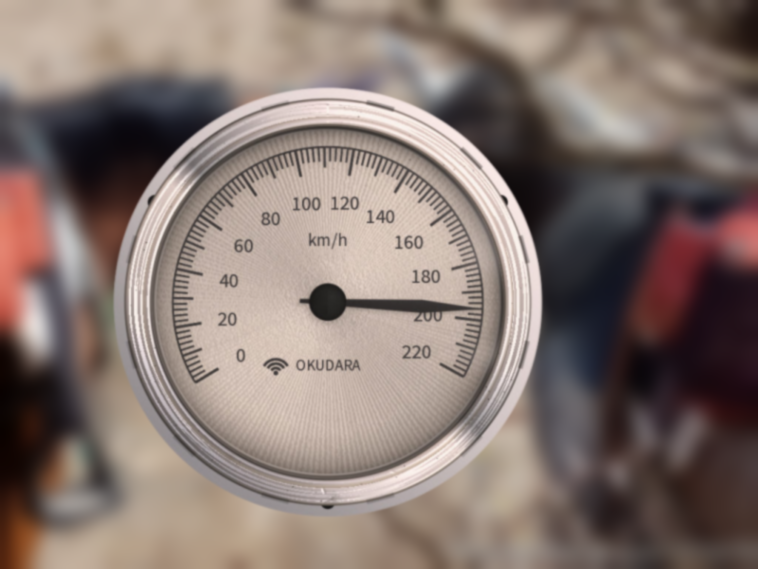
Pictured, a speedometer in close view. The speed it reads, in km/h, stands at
196 km/h
